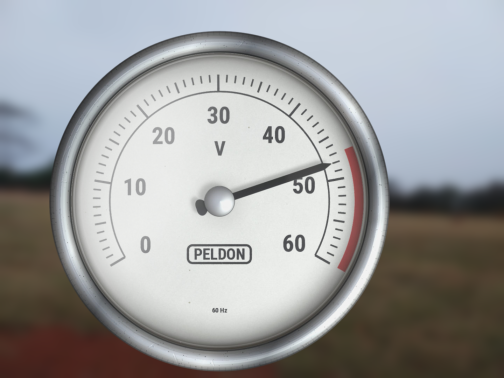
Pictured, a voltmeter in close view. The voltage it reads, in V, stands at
48 V
